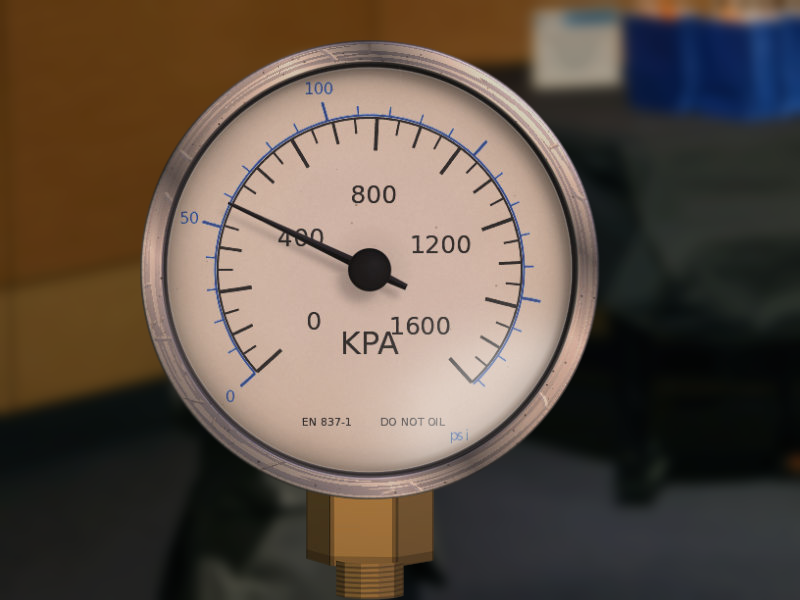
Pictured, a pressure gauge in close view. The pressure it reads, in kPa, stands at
400 kPa
